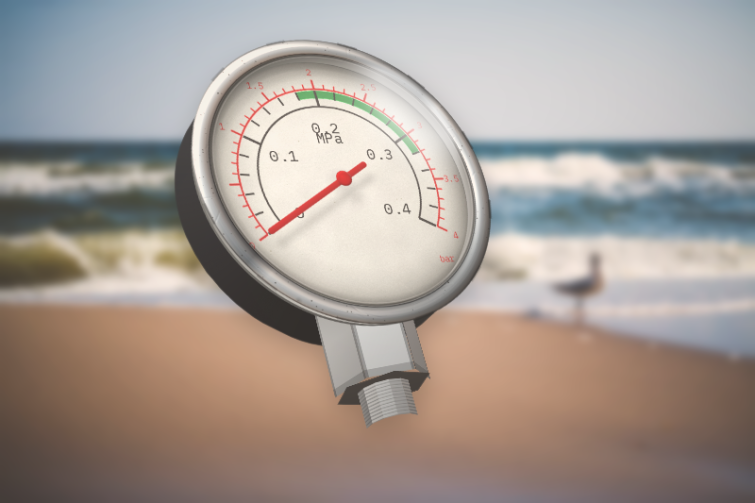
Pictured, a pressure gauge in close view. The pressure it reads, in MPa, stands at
0 MPa
